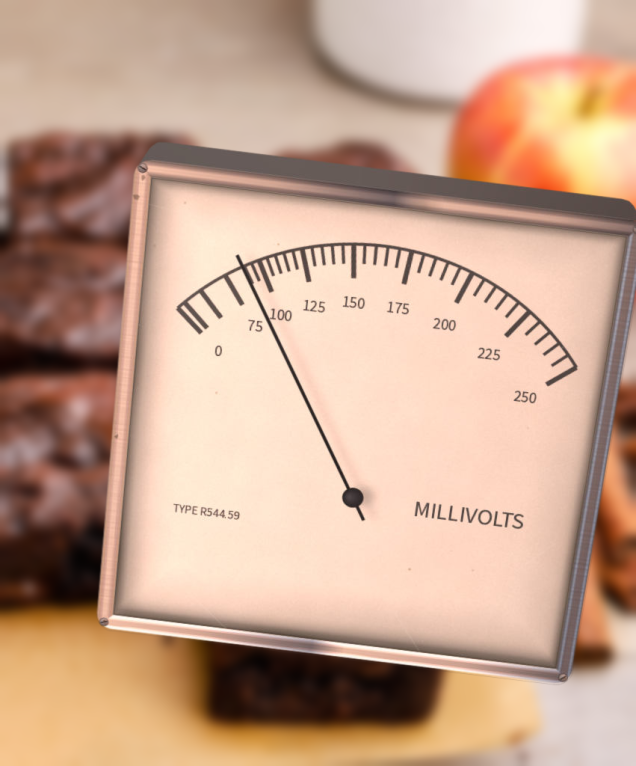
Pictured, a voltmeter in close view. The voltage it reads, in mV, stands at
90 mV
